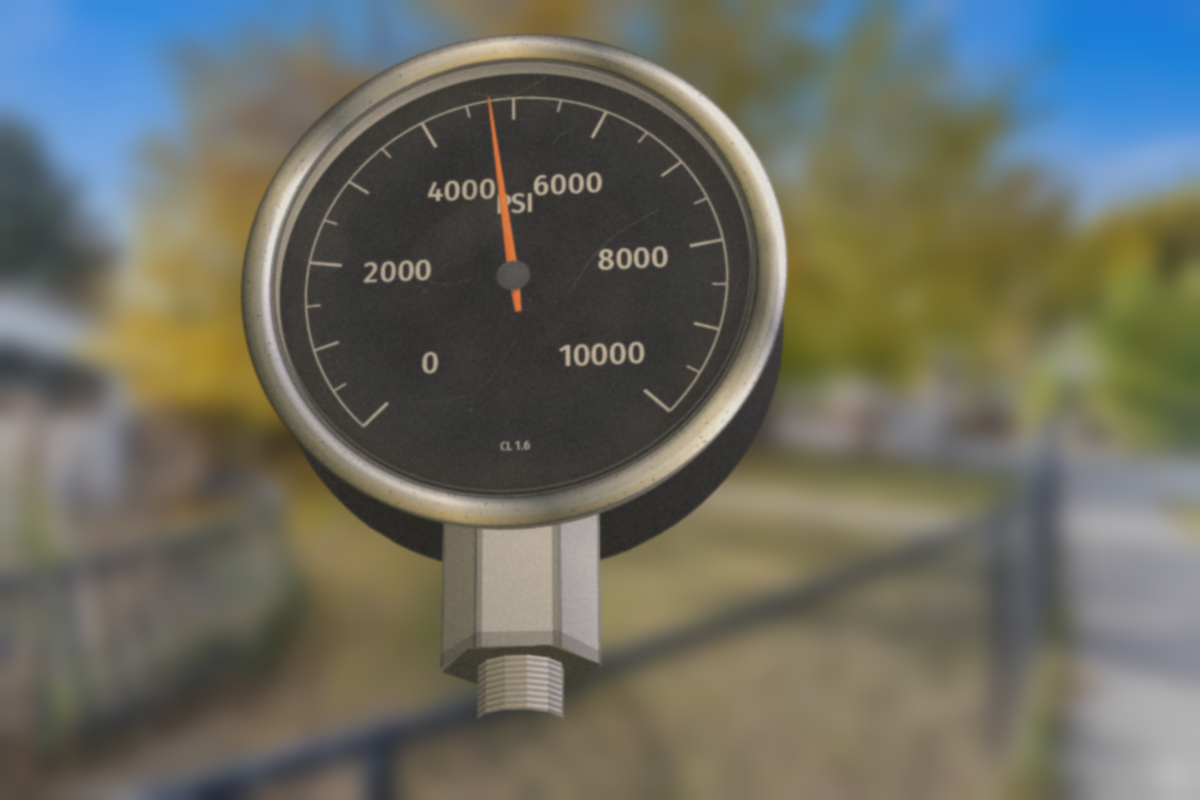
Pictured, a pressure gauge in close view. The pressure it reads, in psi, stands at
4750 psi
